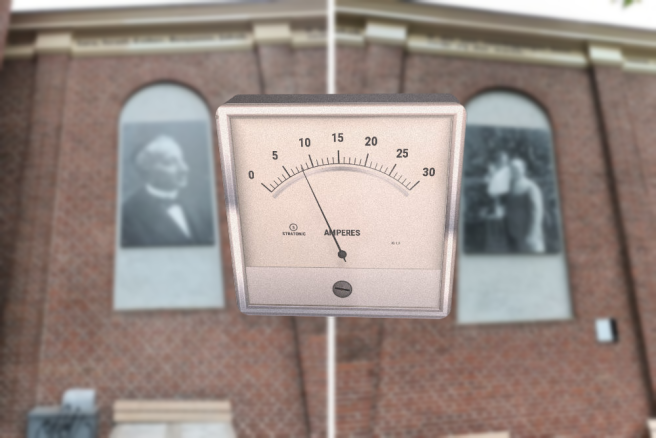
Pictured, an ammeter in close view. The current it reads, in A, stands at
8 A
